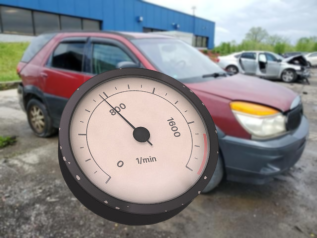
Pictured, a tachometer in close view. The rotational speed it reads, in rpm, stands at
750 rpm
